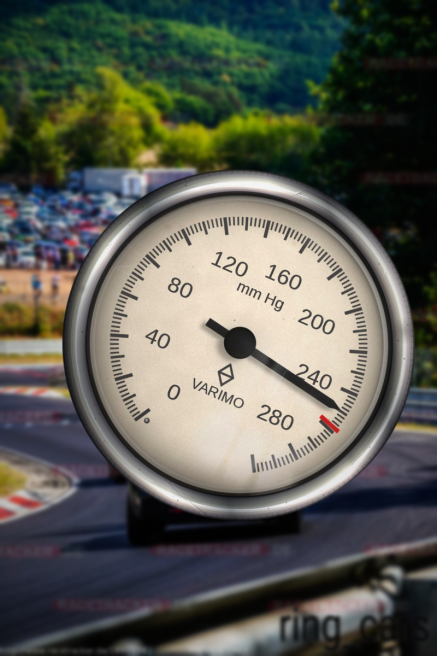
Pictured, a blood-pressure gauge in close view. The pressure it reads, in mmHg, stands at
250 mmHg
